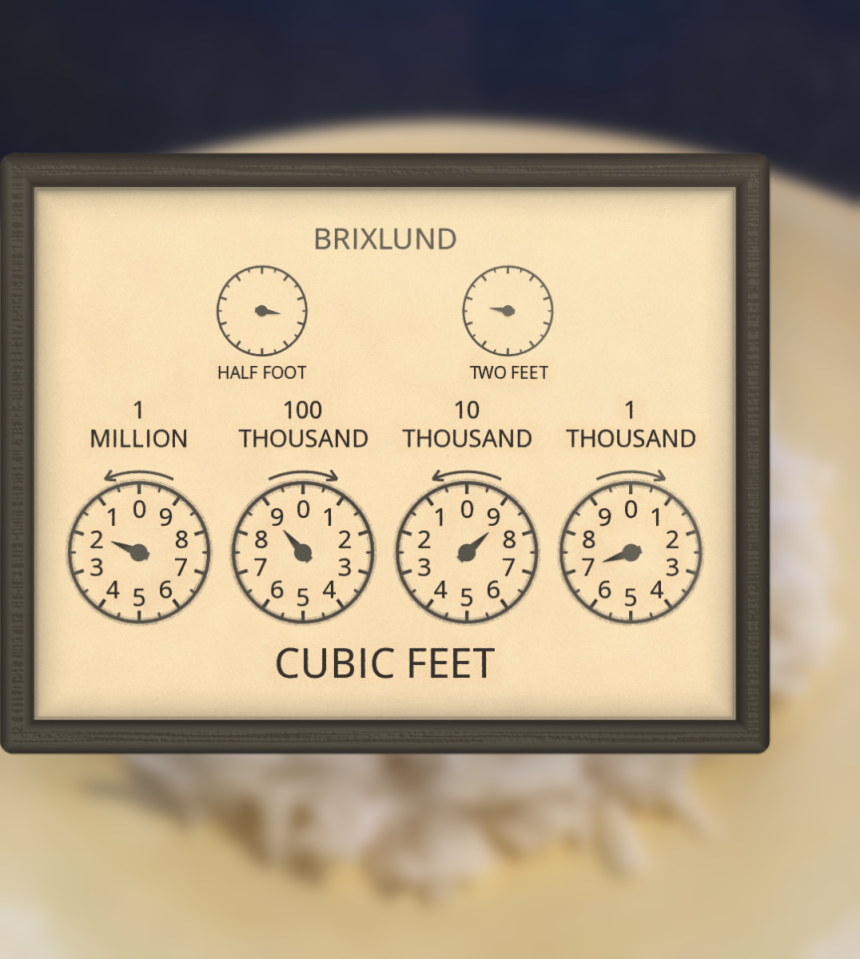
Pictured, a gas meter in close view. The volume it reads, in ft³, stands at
188700 ft³
